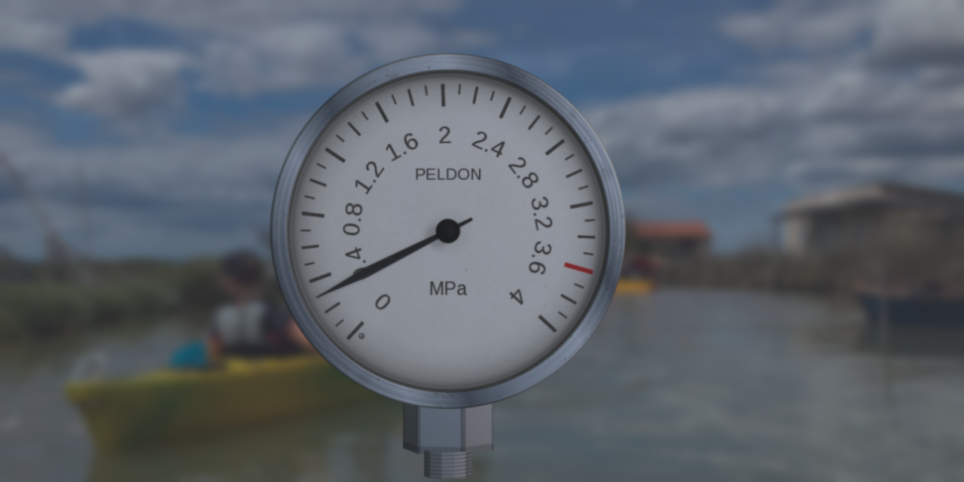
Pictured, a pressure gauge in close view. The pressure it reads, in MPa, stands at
0.3 MPa
